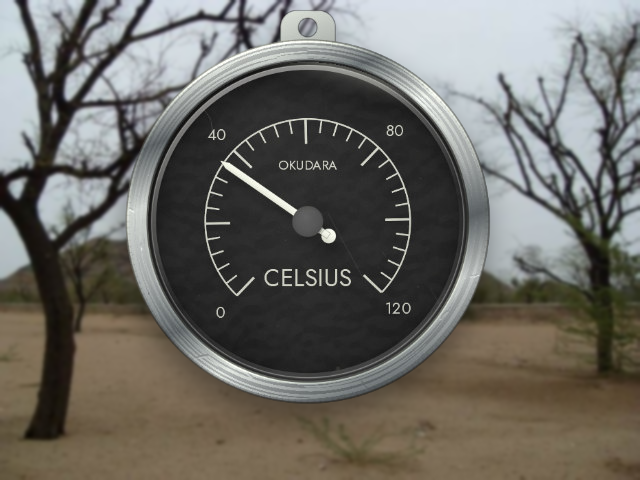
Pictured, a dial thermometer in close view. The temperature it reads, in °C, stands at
36 °C
